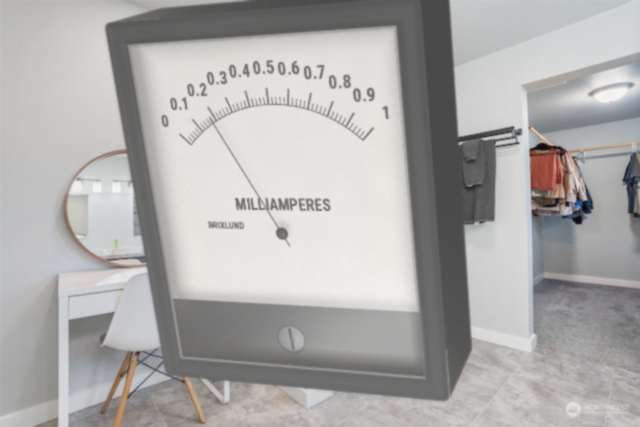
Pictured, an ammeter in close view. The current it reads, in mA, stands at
0.2 mA
